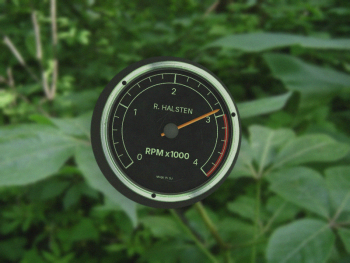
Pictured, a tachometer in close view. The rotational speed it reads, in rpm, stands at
2900 rpm
